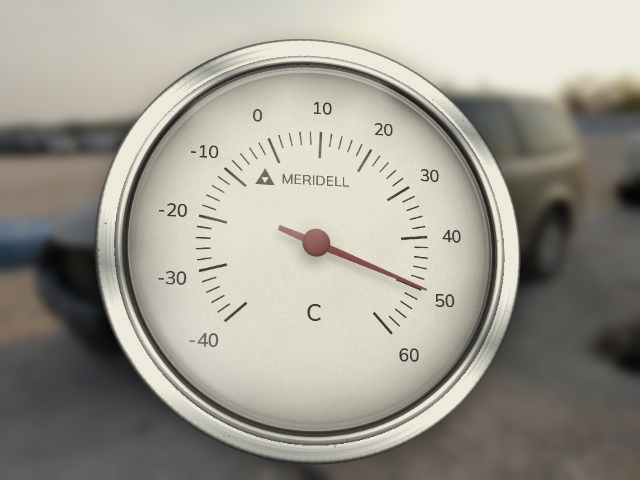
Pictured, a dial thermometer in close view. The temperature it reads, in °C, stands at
50 °C
